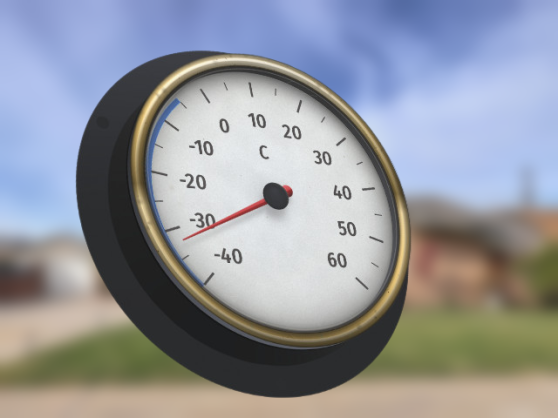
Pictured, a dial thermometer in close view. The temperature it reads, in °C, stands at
-32.5 °C
